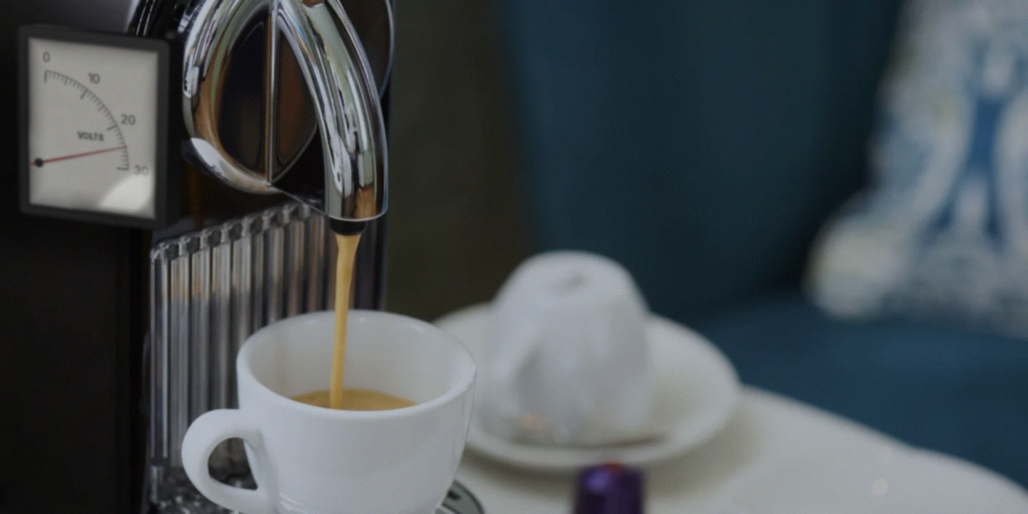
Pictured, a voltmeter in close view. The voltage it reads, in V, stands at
25 V
